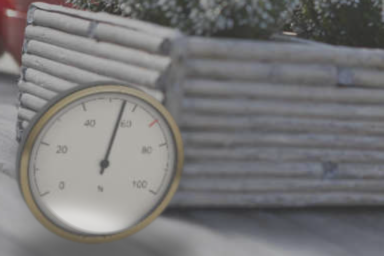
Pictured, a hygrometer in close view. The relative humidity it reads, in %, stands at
55 %
